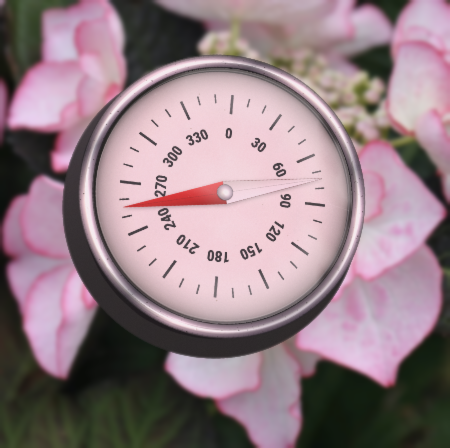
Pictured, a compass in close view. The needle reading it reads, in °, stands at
255 °
